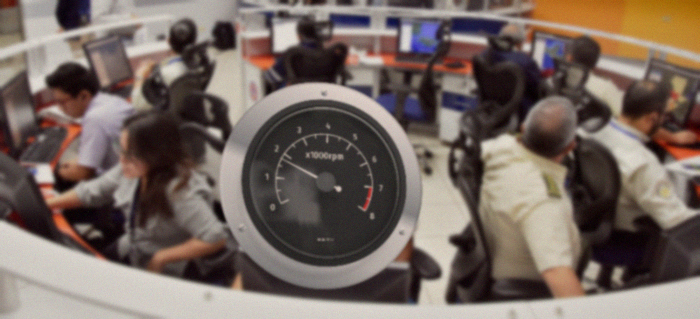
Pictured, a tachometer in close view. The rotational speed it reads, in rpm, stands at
1750 rpm
